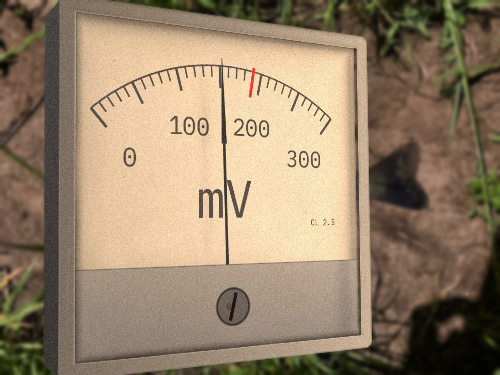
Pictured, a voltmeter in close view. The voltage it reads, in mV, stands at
150 mV
